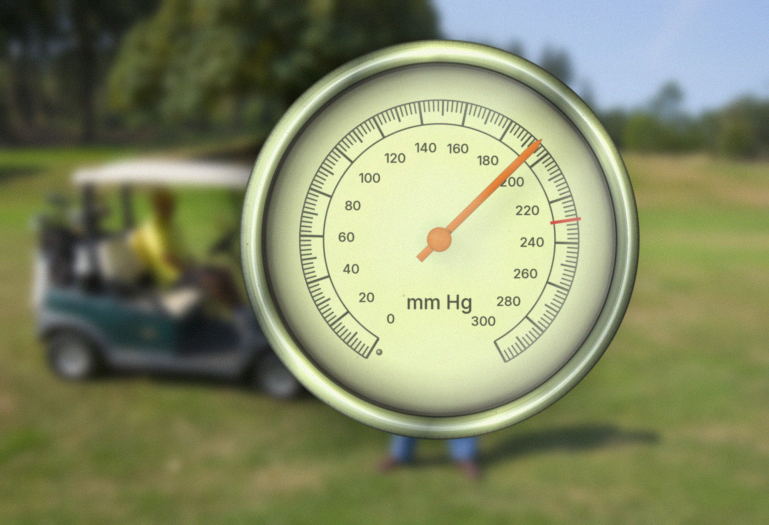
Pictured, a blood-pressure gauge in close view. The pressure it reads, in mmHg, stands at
194 mmHg
